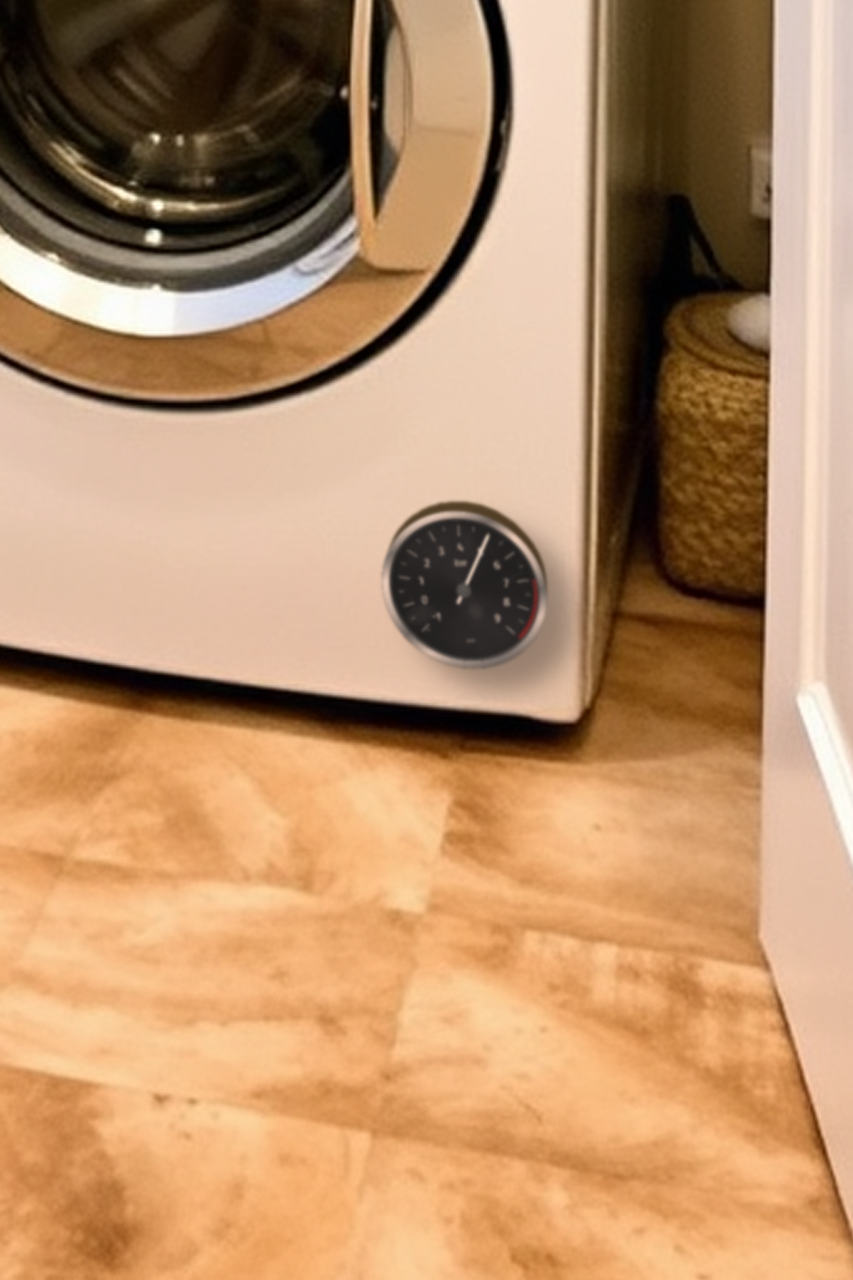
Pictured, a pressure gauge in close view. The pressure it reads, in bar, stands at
5 bar
